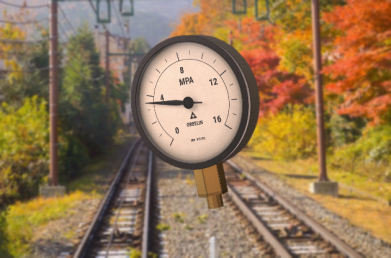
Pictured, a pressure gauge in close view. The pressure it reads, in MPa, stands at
3.5 MPa
